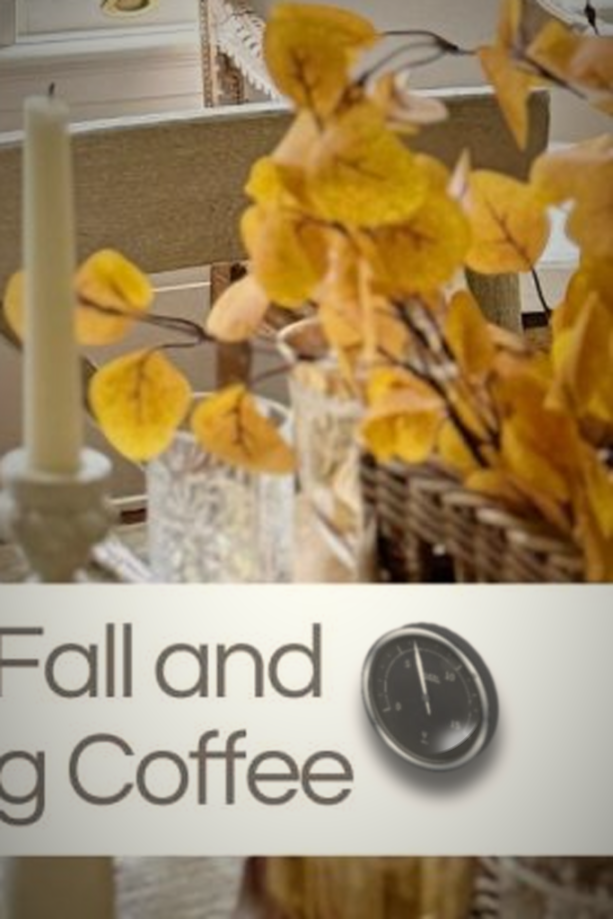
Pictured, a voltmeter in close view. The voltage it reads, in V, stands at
6.5 V
